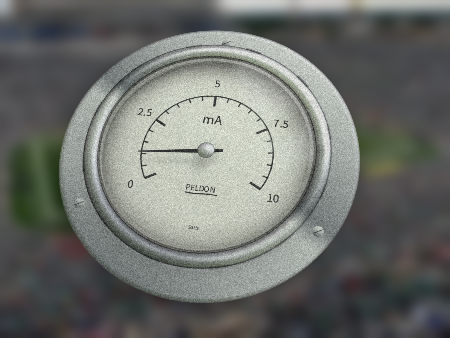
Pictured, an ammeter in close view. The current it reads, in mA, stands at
1 mA
